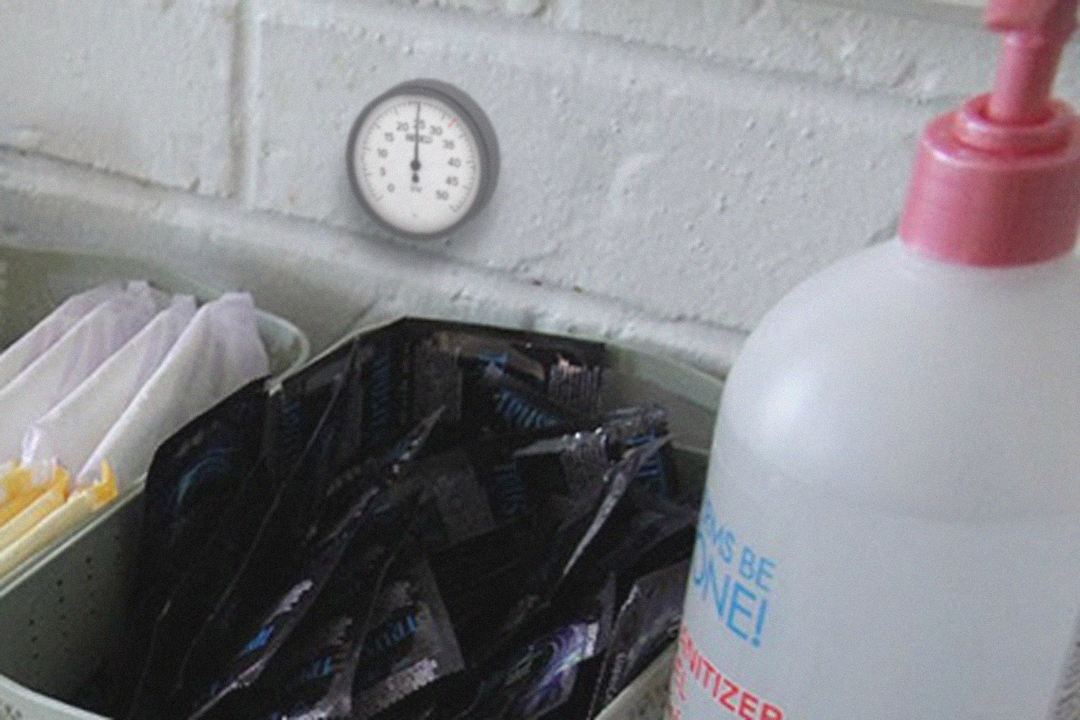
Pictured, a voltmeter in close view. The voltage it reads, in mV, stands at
25 mV
